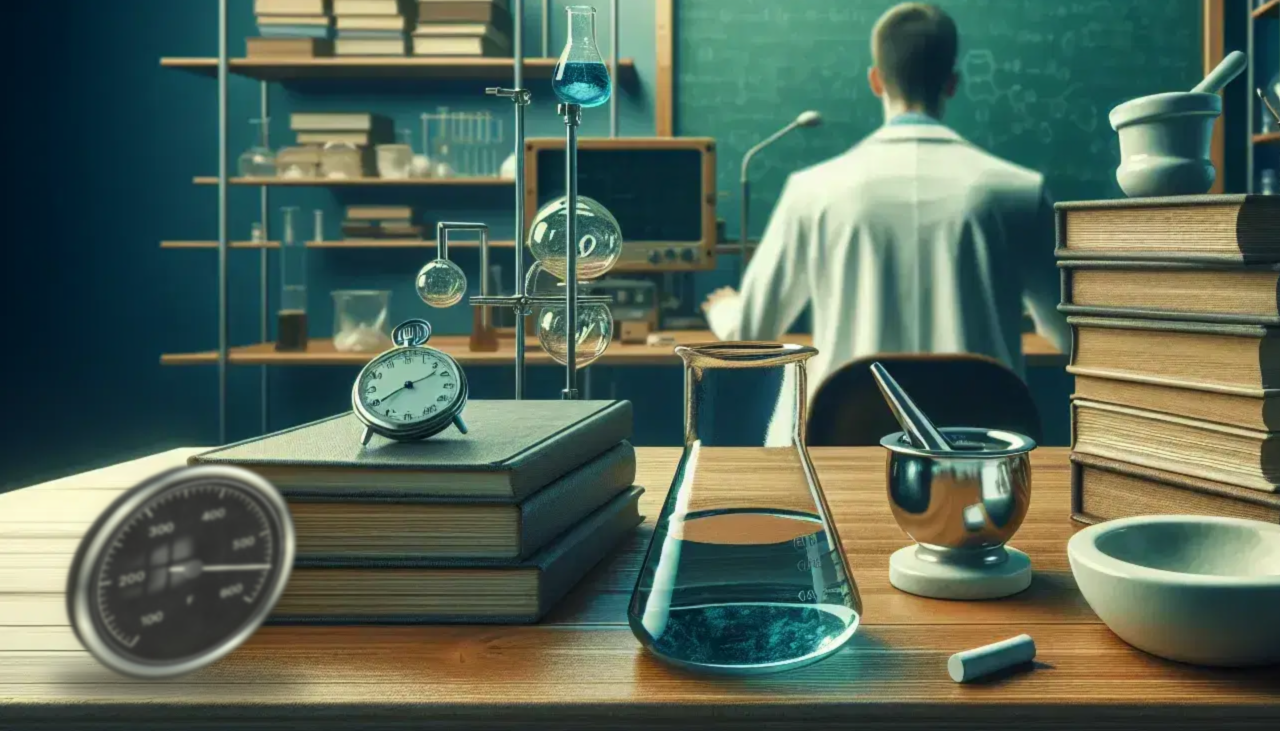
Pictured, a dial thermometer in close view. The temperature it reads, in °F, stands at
550 °F
